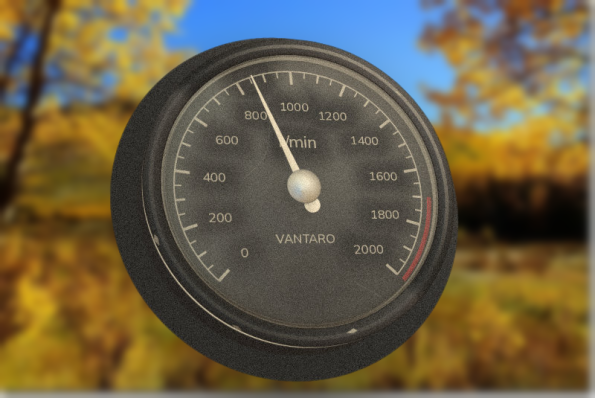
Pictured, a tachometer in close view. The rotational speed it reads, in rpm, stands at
850 rpm
